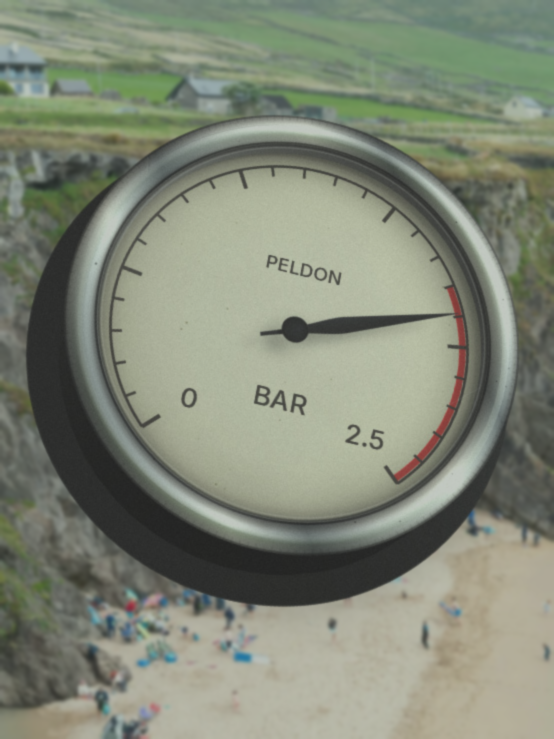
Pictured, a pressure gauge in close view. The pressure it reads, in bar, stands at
1.9 bar
